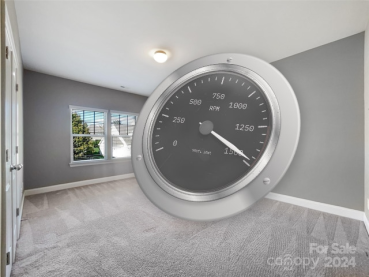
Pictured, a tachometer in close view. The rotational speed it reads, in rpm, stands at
1475 rpm
